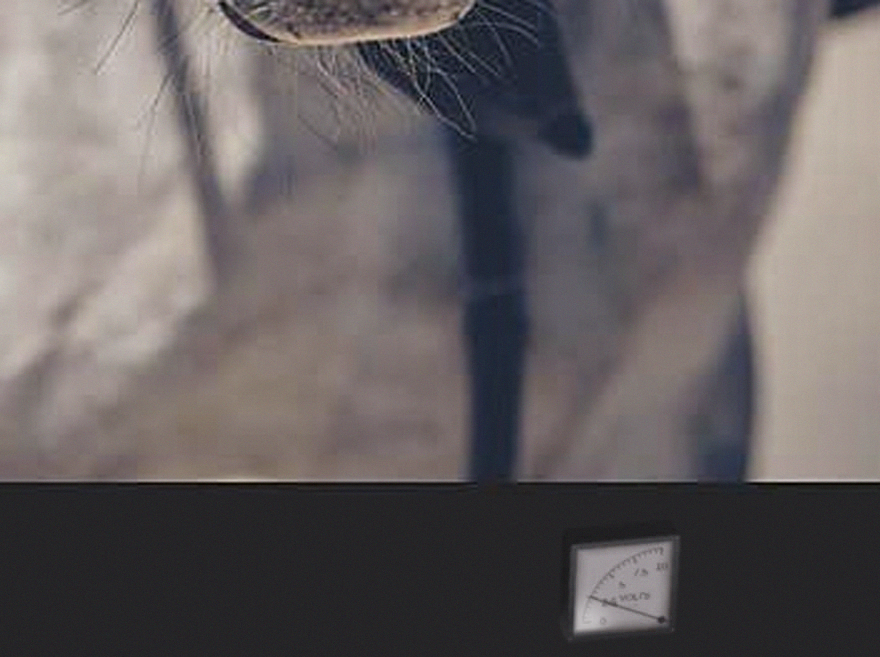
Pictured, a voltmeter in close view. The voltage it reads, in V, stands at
2.5 V
